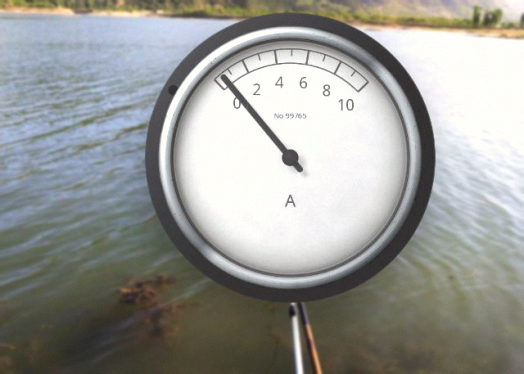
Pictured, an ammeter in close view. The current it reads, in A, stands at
0.5 A
